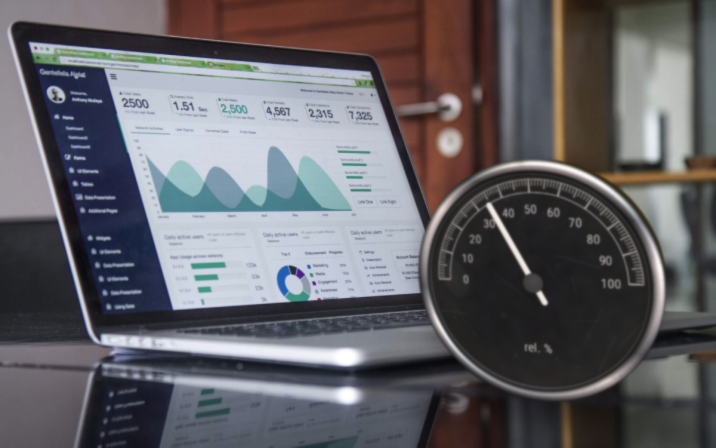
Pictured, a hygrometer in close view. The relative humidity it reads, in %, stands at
35 %
